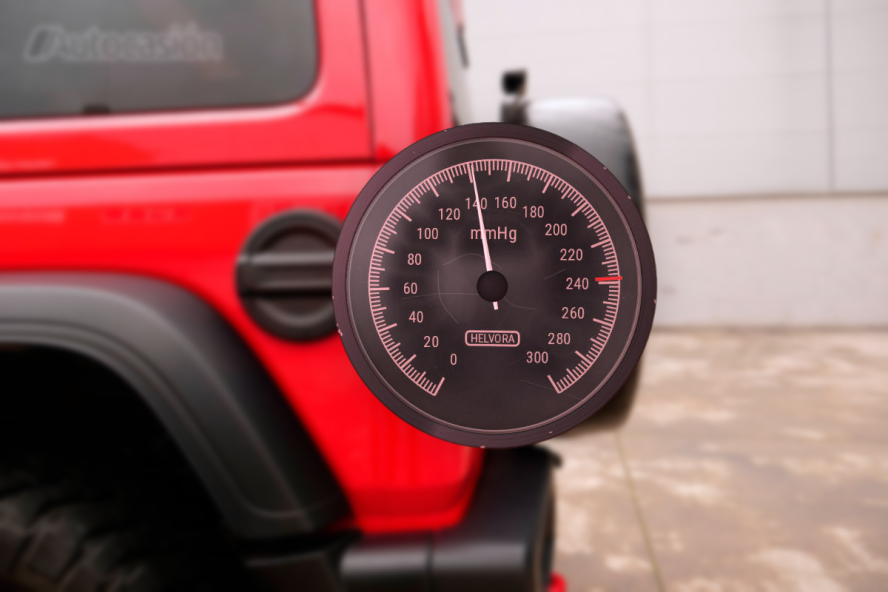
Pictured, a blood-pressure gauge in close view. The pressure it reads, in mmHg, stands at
142 mmHg
